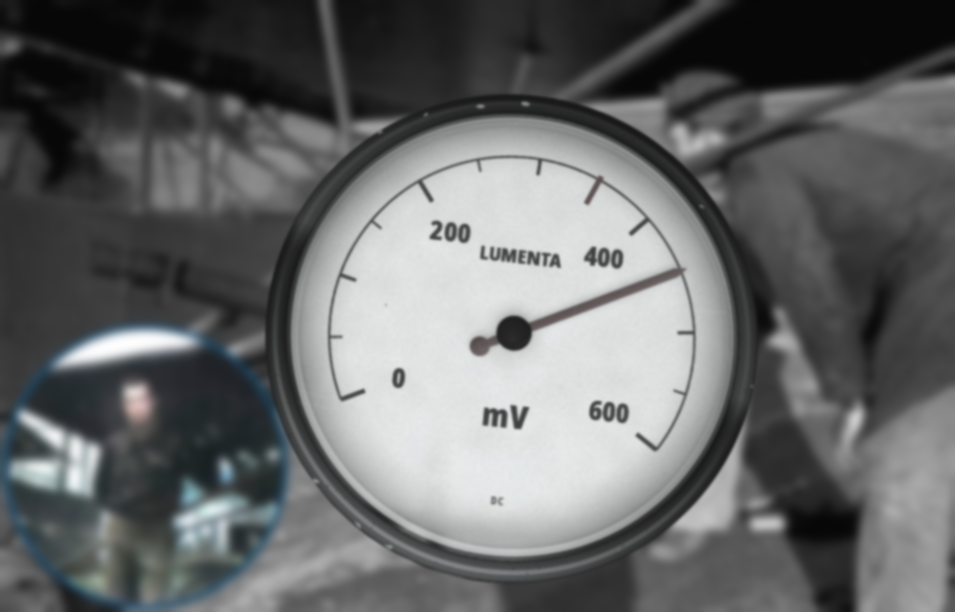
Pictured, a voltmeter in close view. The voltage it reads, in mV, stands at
450 mV
